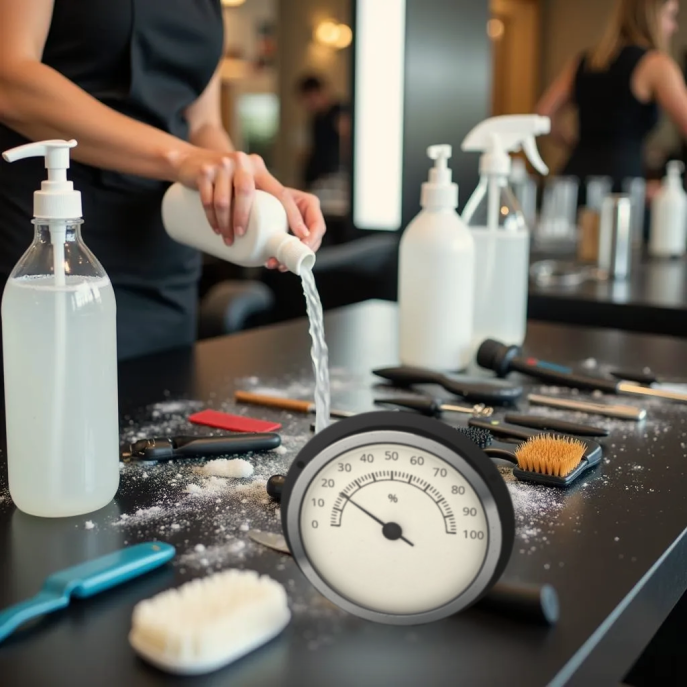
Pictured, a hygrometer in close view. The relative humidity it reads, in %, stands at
20 %
